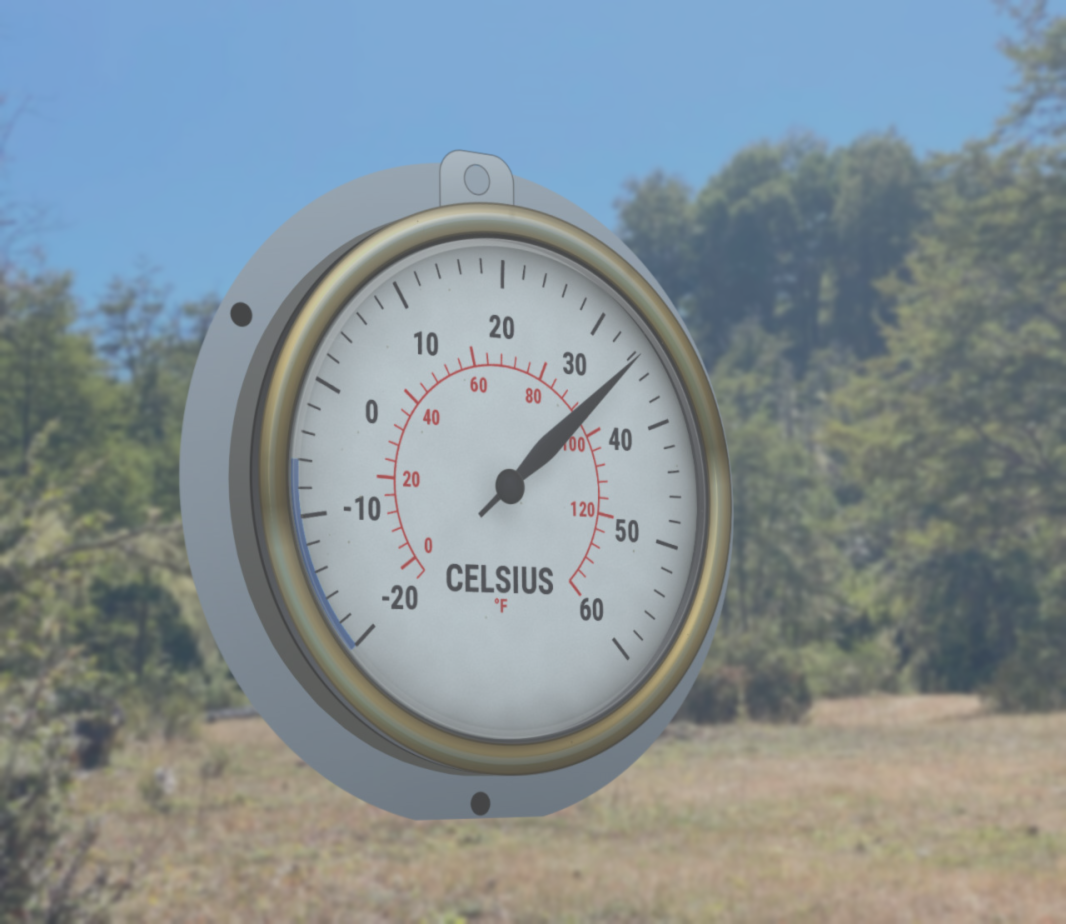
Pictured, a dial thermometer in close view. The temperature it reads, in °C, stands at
34 °C
